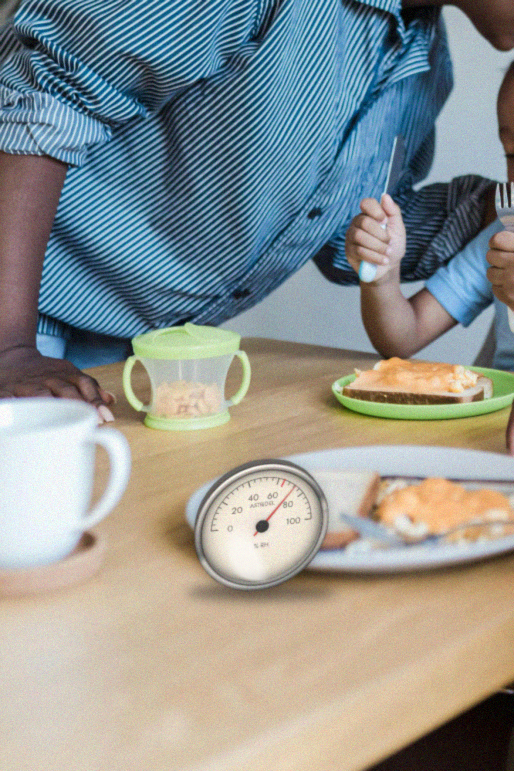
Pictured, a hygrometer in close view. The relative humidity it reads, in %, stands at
72 %
